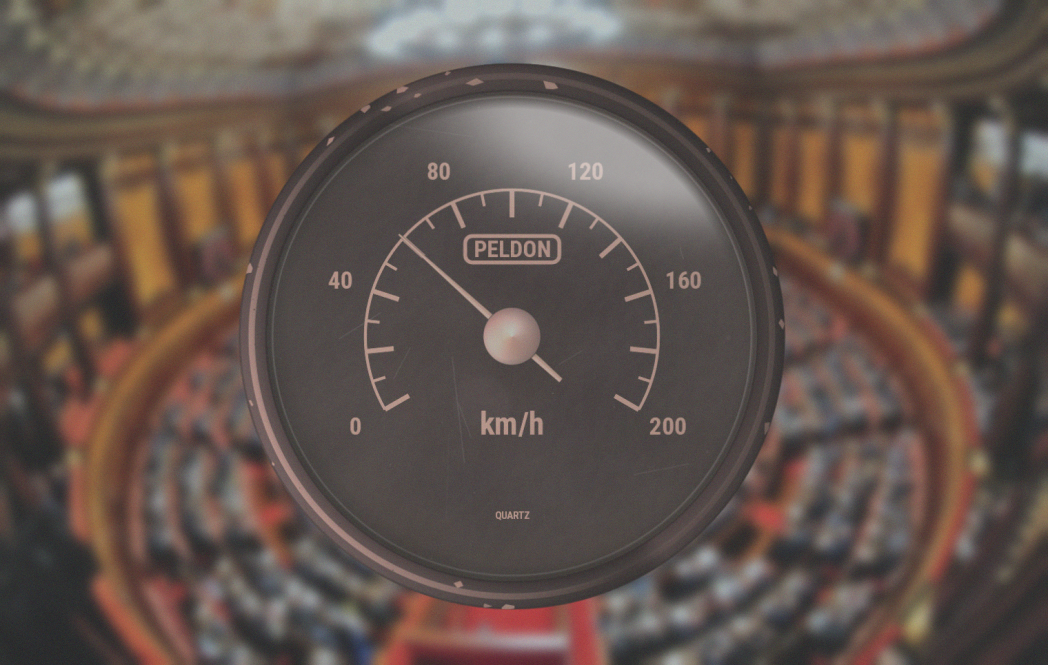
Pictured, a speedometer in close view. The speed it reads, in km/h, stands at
60 km/h
